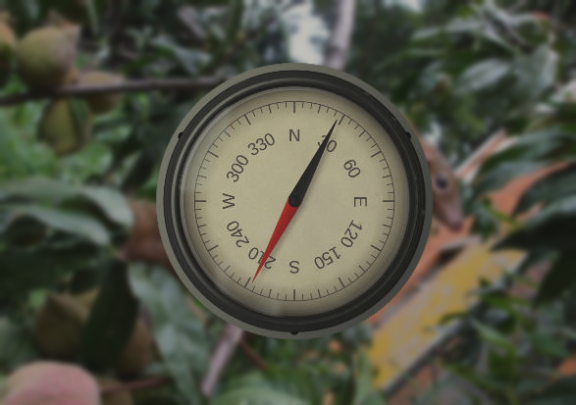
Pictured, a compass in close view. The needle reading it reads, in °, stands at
207.5 °
